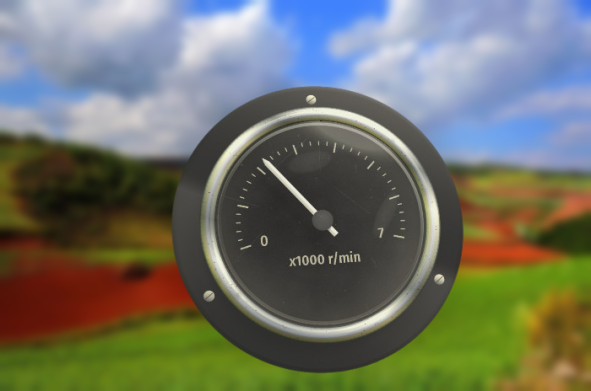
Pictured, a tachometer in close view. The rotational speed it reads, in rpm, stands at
2200 rpm
